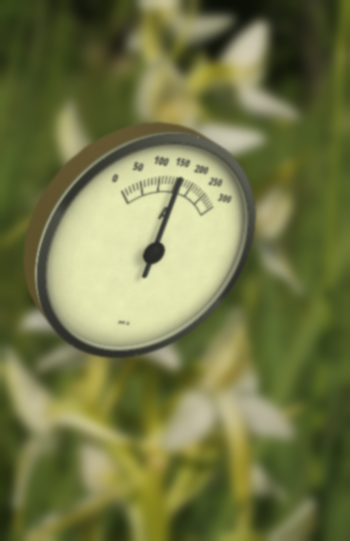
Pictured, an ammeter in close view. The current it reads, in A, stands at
150 A
